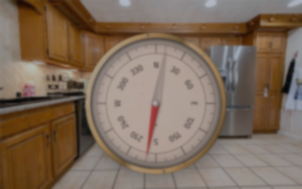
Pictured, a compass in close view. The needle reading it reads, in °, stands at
190 °
